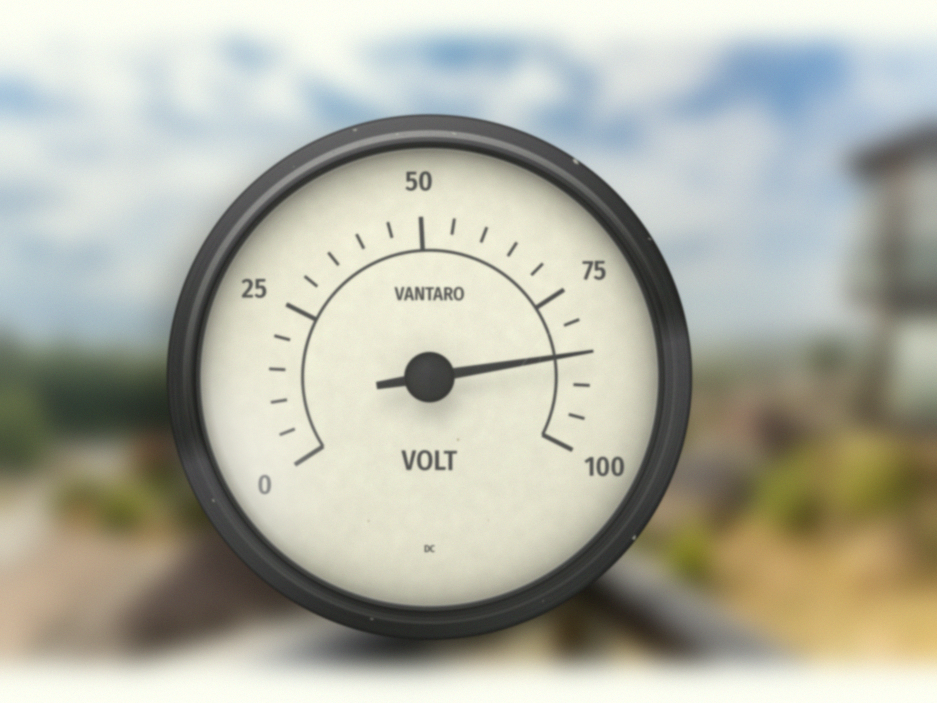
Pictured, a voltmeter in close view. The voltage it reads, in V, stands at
85 V
